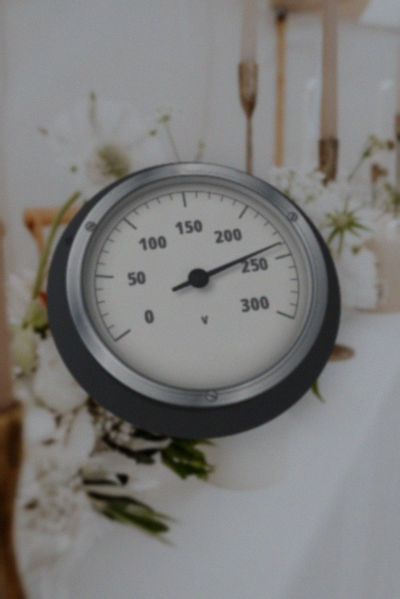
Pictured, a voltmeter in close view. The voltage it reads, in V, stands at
240 V
